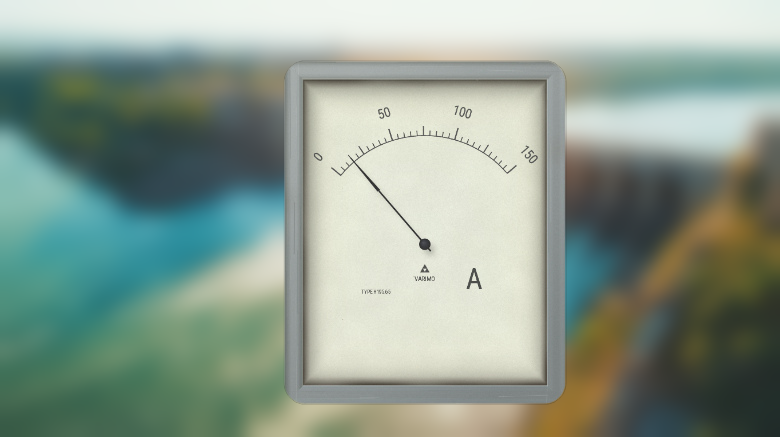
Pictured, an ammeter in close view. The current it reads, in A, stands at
15 A
